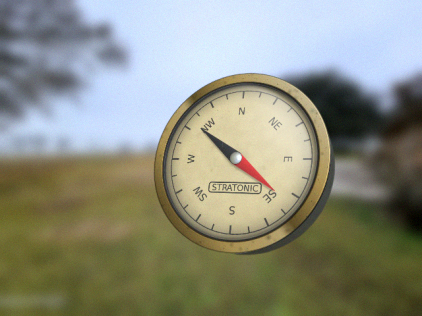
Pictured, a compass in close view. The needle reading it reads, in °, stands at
127.5 °
